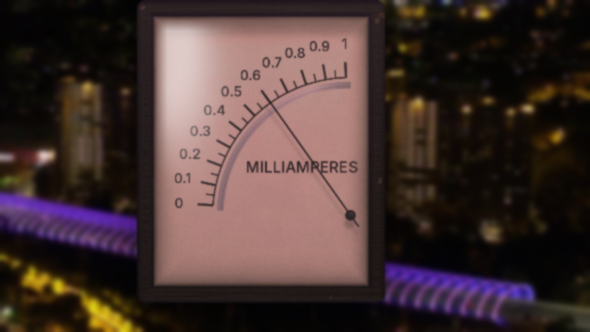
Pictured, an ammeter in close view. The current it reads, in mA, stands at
0.6 mA
